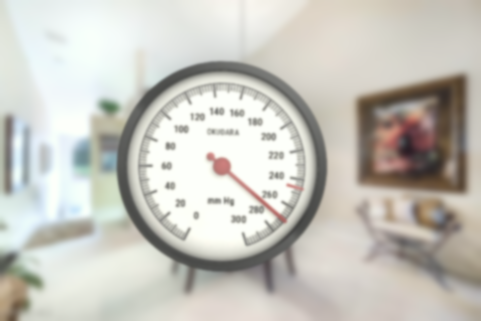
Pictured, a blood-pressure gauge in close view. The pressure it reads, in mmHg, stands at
270 mmHg
